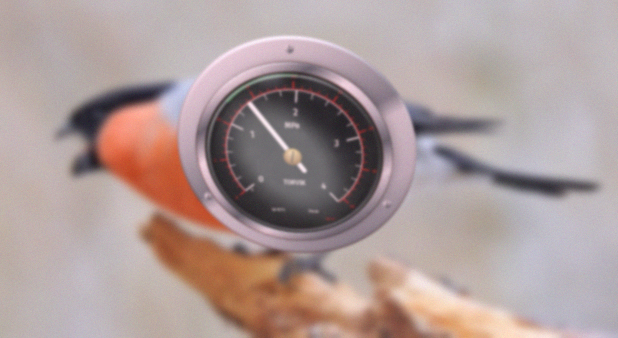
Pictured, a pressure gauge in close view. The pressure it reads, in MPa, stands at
1.4 MPa
